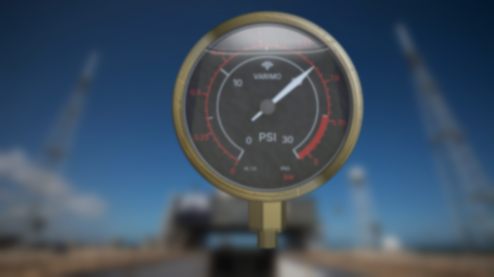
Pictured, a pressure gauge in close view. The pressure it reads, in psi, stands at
20 psi
